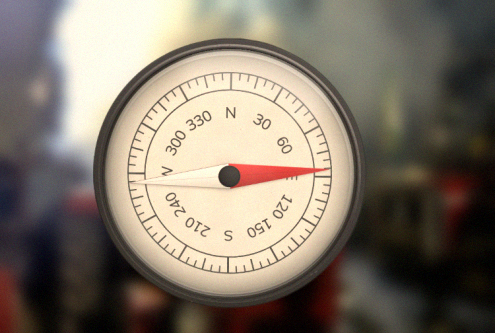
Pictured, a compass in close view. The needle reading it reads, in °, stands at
85 °
